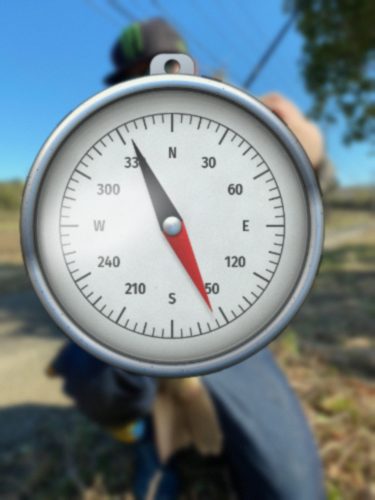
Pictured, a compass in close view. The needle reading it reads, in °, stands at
155 °
